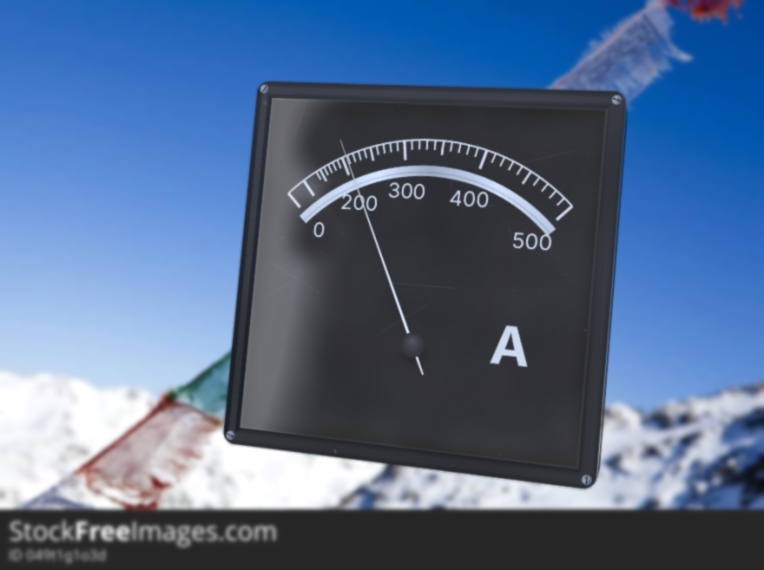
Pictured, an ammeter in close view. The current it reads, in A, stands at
210 A
